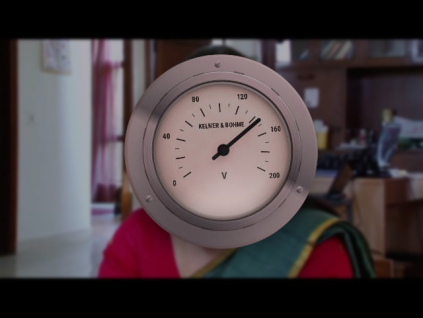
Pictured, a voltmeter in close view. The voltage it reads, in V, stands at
145 V
